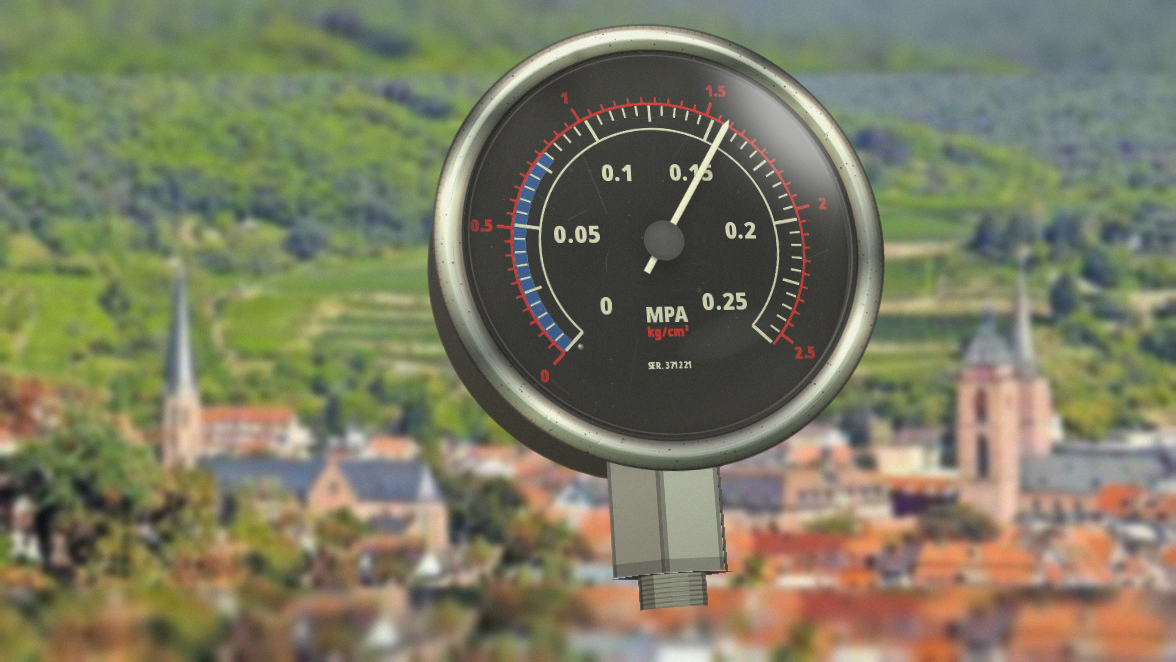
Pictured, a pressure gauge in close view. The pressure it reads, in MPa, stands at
0.155 MPa
